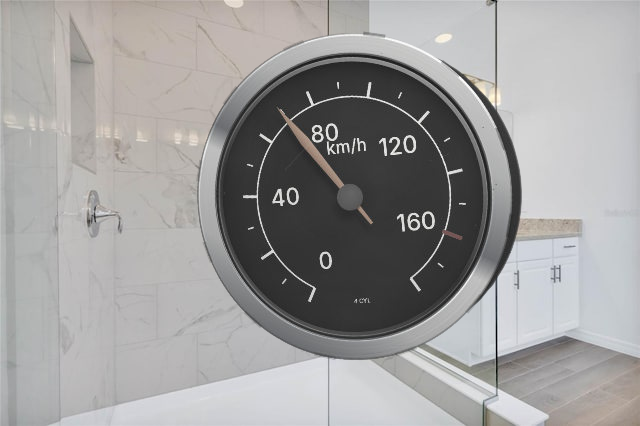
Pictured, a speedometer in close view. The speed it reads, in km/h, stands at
70 km/h
